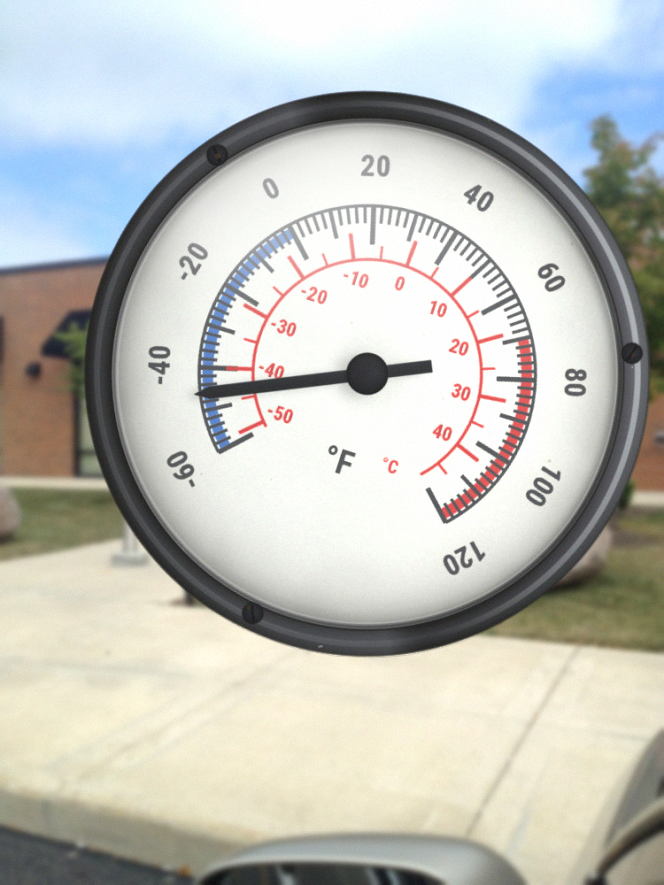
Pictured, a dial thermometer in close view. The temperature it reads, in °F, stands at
-46 °F
